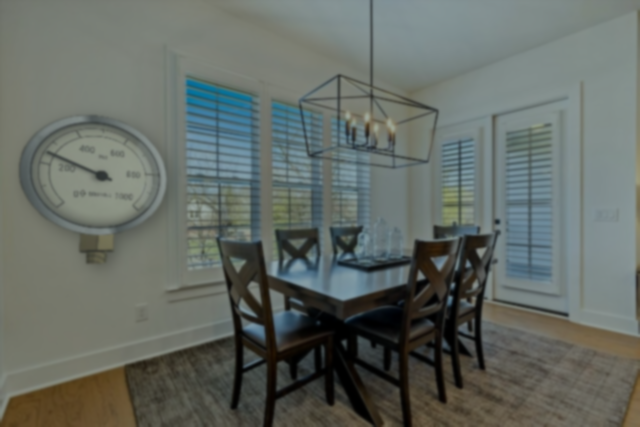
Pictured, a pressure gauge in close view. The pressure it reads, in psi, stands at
250 psi
